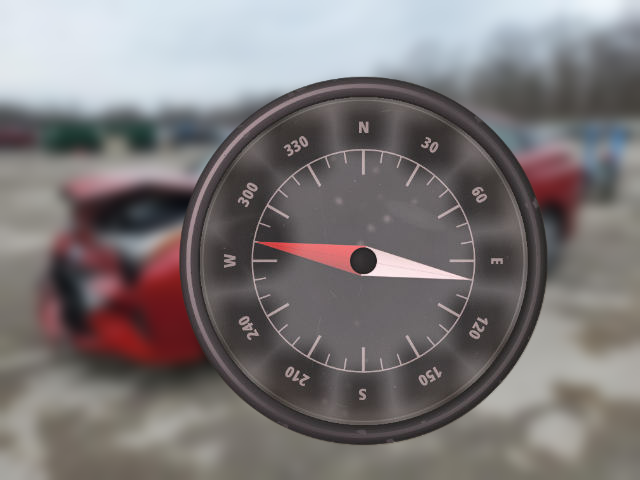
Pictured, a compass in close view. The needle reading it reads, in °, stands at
280 °
